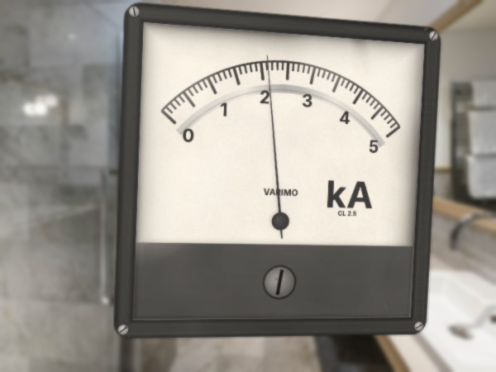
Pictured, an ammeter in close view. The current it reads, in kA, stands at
2.1 kA
